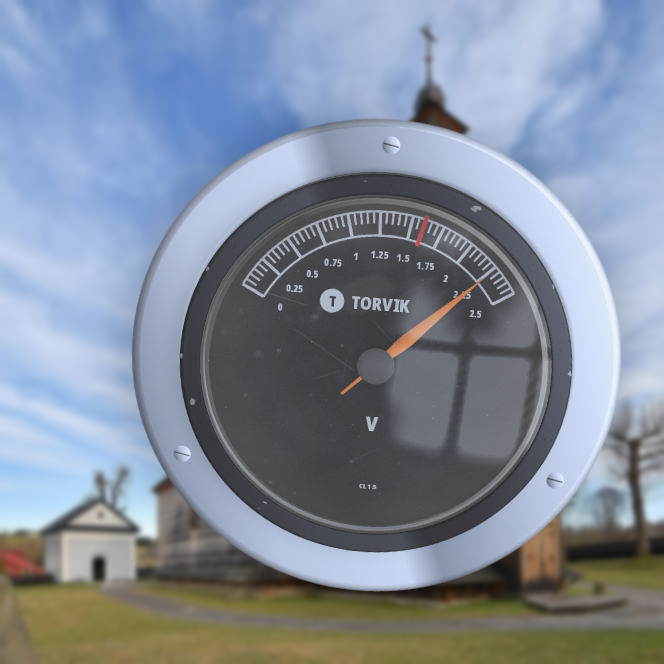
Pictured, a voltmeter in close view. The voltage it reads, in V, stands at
2.25 V
